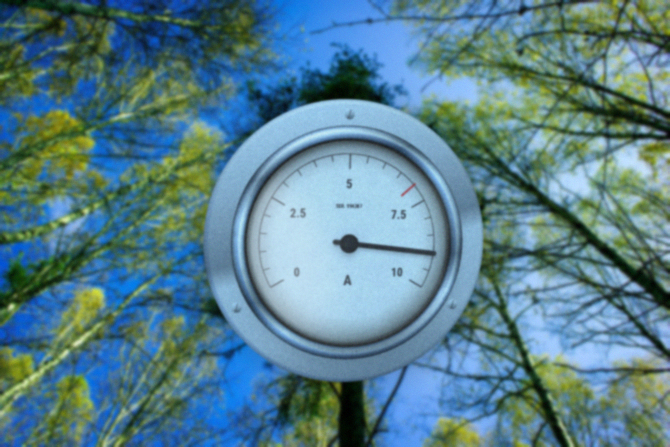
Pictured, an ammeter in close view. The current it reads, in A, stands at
9 A
